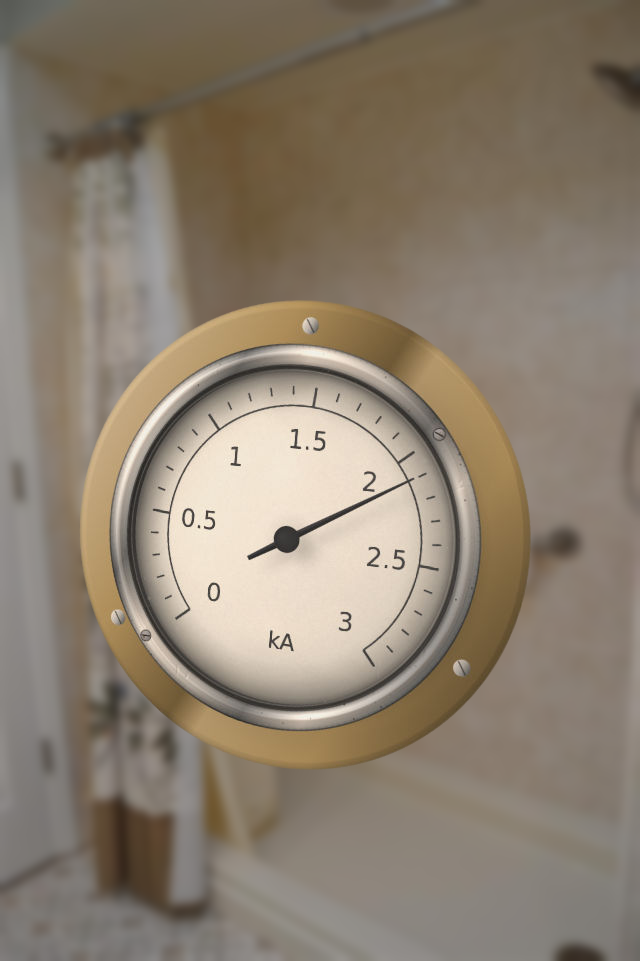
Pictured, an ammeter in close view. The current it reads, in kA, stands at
2.1 kA
